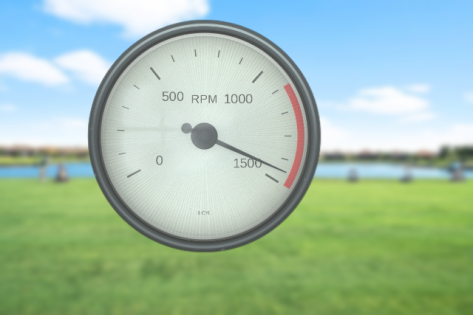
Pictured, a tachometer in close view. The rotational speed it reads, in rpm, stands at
1450 rpm
